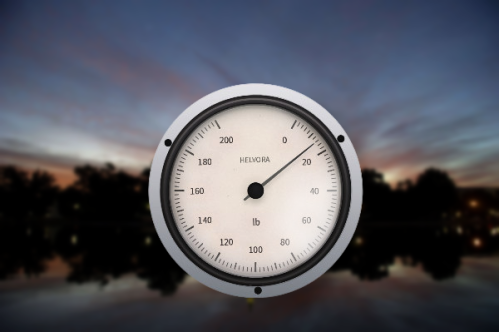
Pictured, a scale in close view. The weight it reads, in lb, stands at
14 lb
